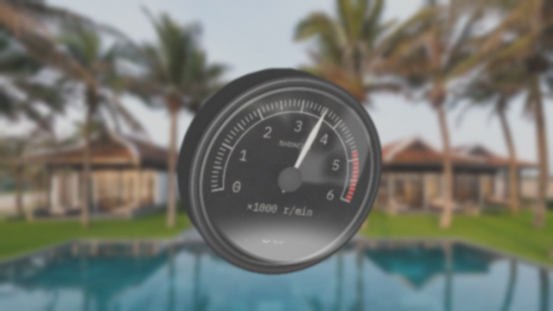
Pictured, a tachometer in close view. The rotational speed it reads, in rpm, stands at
3500 rpm
